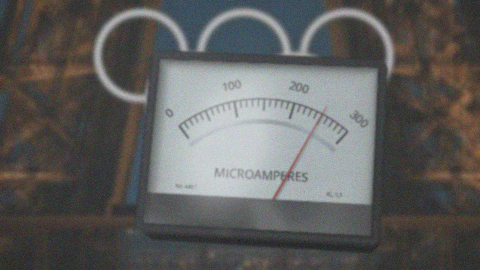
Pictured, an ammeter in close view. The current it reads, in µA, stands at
250 µA
